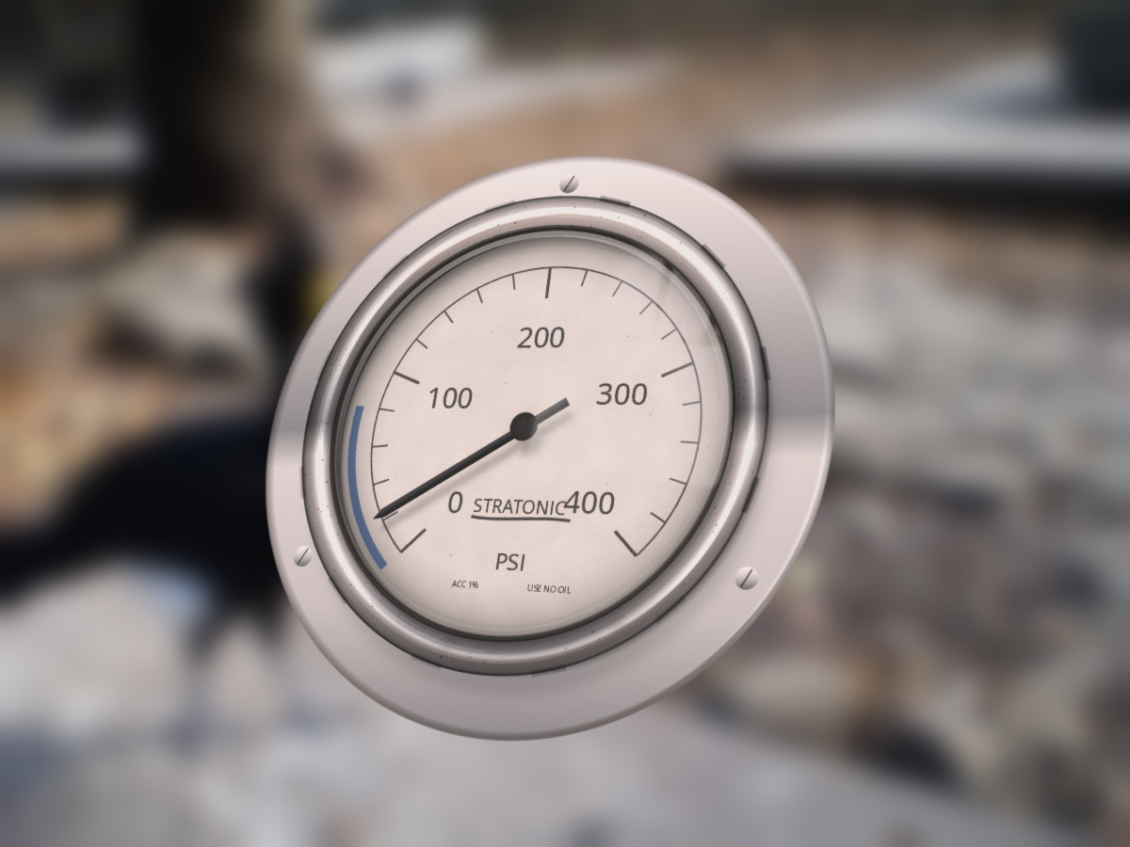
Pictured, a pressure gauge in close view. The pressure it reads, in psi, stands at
20 psi
